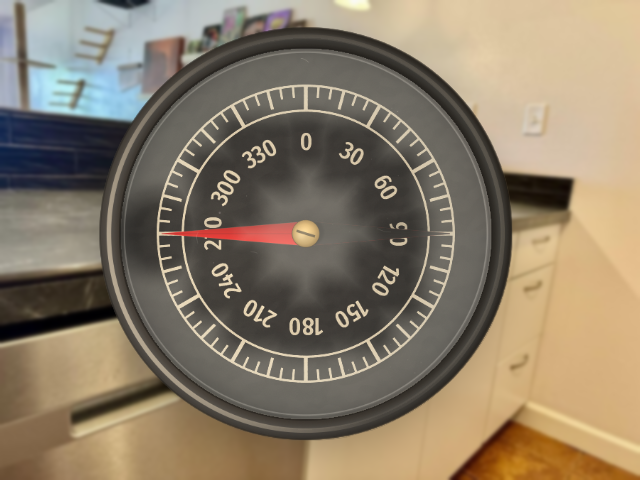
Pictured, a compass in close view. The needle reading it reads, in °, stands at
270 °
